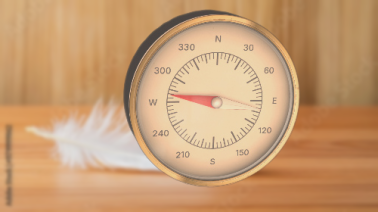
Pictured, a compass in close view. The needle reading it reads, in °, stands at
280 °
